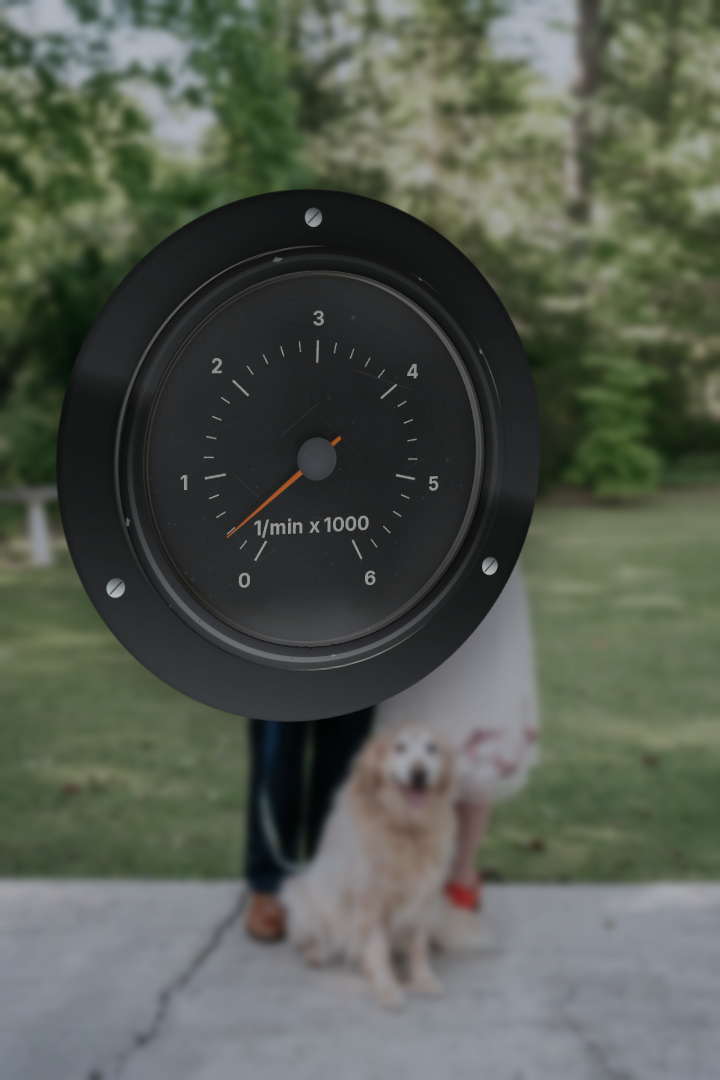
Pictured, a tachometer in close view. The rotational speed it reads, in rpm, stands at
400 rpm
